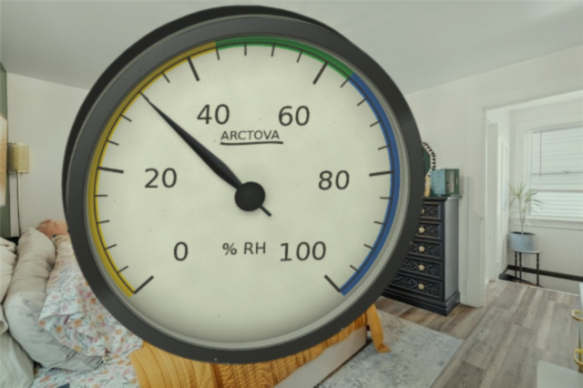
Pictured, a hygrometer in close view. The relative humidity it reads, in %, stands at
32 %
